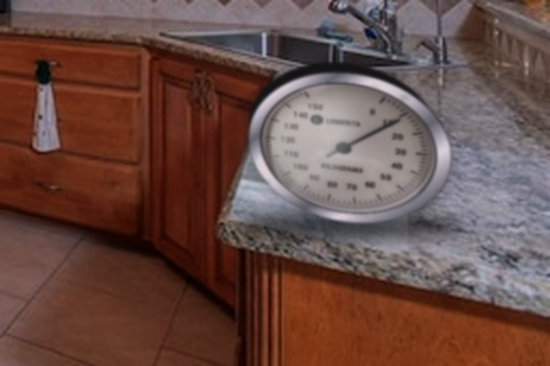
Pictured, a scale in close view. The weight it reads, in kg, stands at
10 kg
